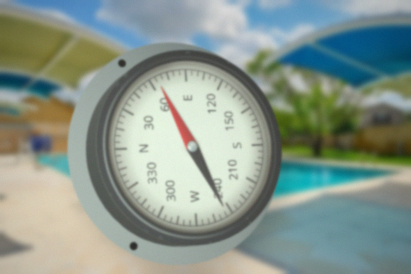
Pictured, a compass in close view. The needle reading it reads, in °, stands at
65 °
